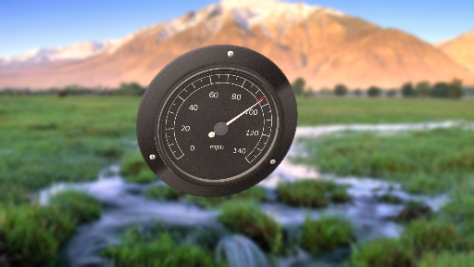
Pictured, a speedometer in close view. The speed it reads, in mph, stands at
95 mph
